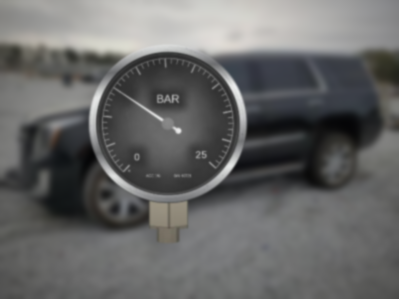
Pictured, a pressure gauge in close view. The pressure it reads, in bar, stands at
7.5 bar
